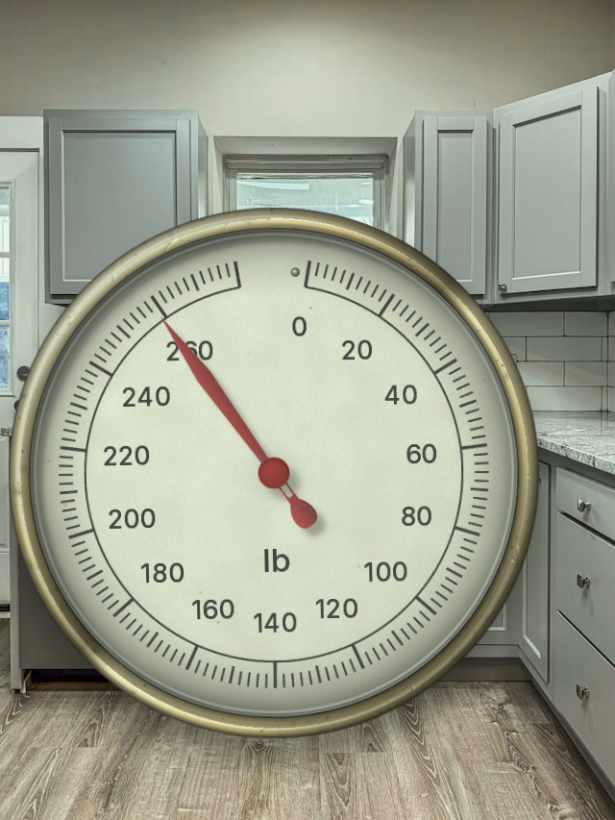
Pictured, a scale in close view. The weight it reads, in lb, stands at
259 lb
